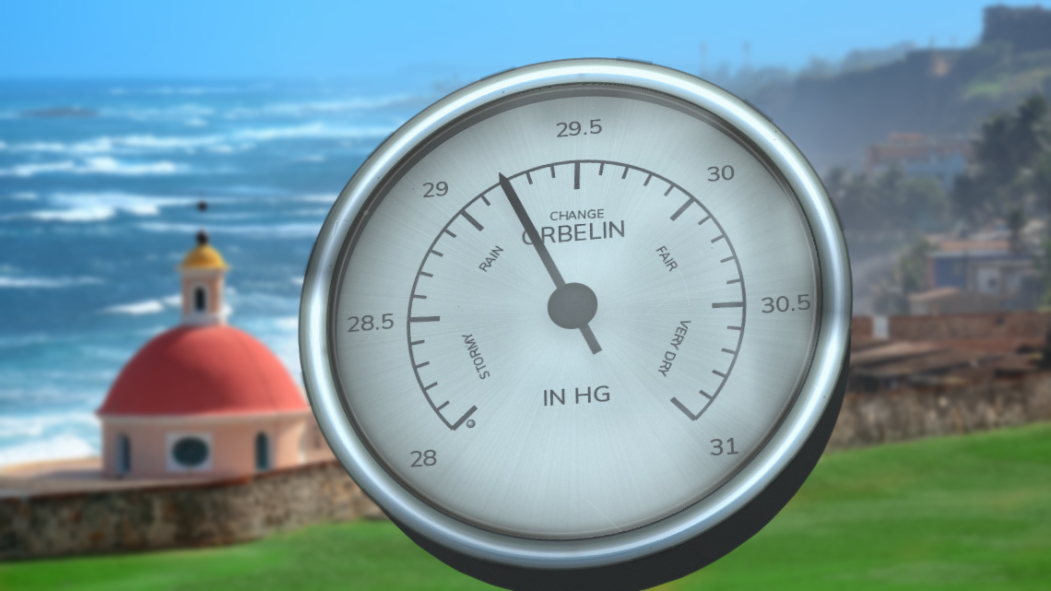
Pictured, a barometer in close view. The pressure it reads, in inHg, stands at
29.2 inHg
